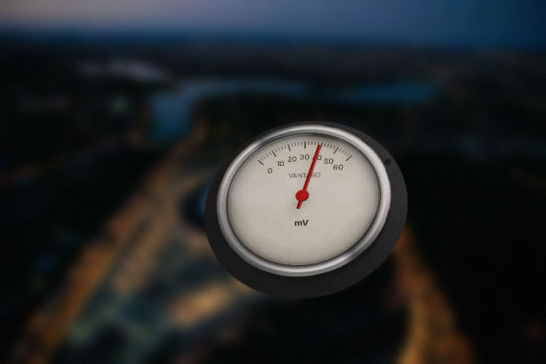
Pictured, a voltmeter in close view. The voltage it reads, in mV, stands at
40 mV
